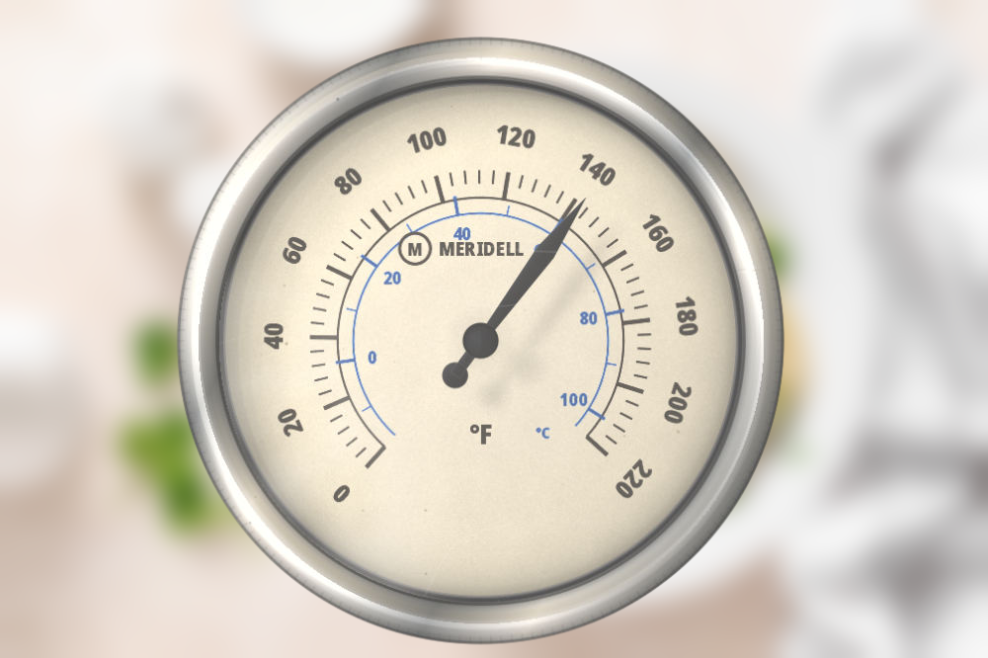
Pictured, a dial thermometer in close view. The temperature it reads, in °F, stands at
142 °F
